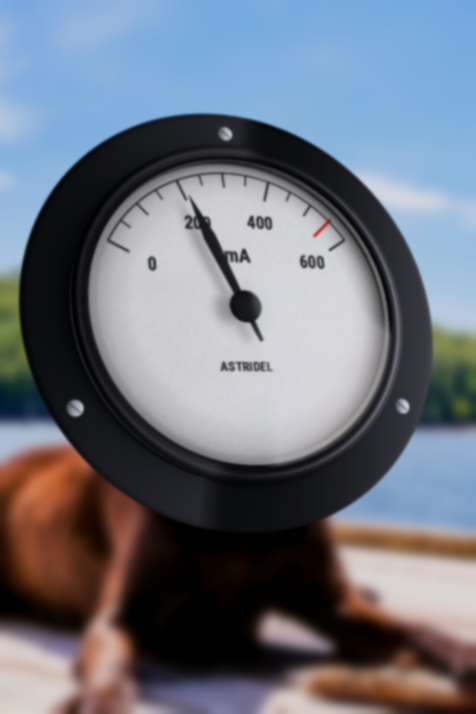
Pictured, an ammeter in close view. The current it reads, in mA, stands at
200 mA
